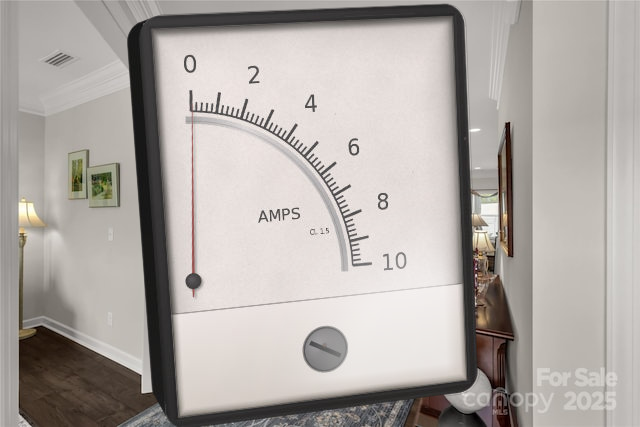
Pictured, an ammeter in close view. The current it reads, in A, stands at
0 A
